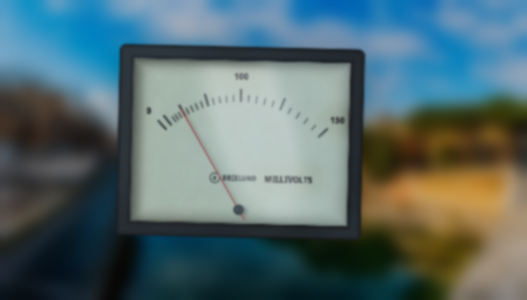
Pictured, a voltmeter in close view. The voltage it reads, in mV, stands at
50 mV
